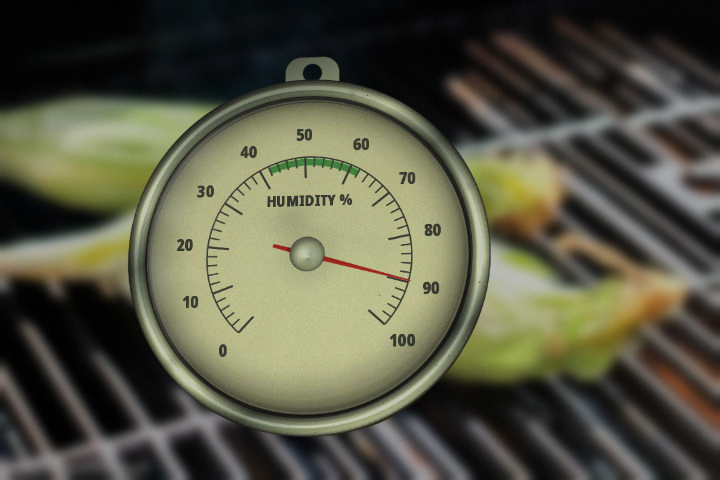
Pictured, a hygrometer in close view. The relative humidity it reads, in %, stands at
90 %
